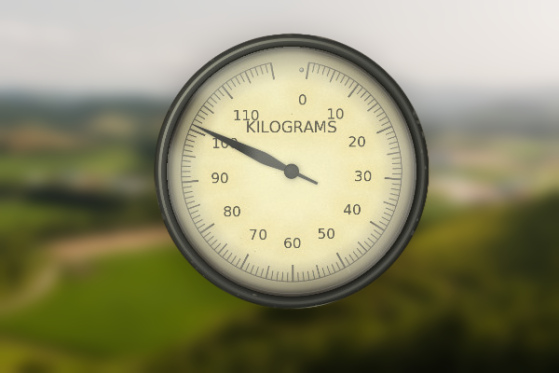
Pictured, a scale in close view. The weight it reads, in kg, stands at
101 kg
